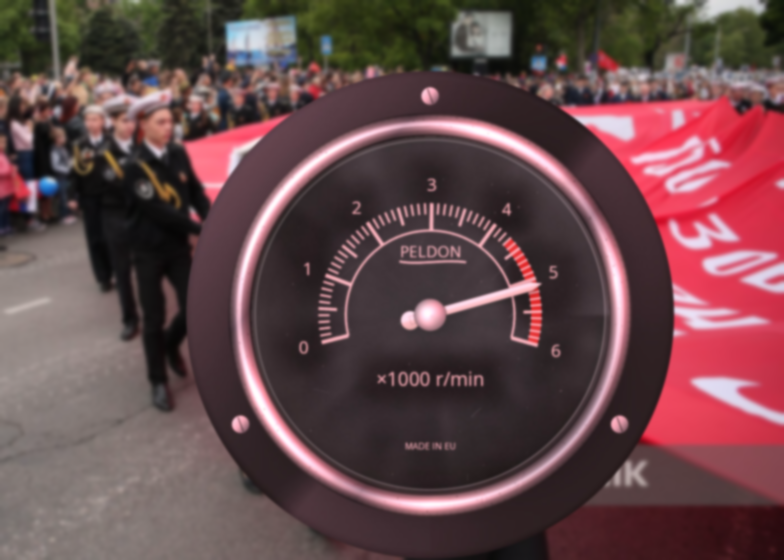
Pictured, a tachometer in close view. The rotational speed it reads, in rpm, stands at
5100 rpm
